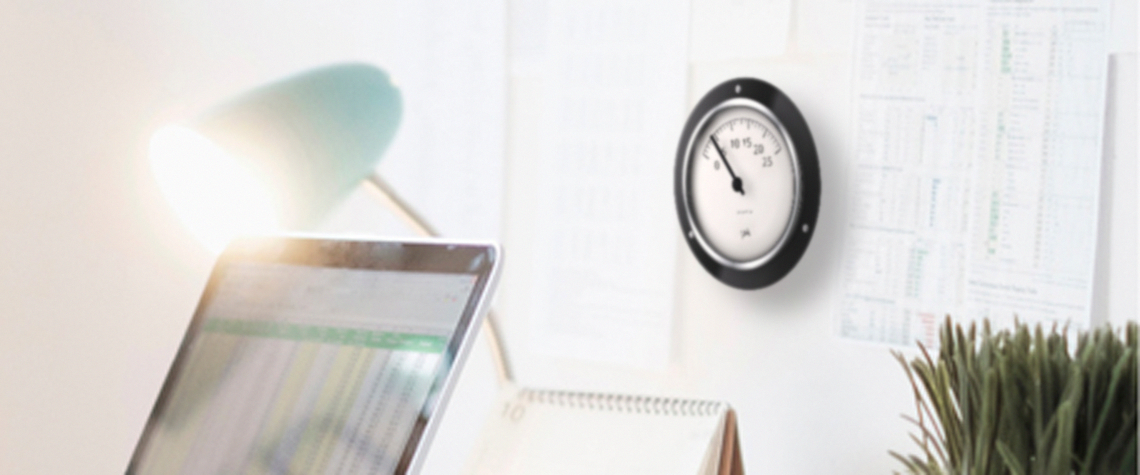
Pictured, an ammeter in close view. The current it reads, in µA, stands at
5 µA
